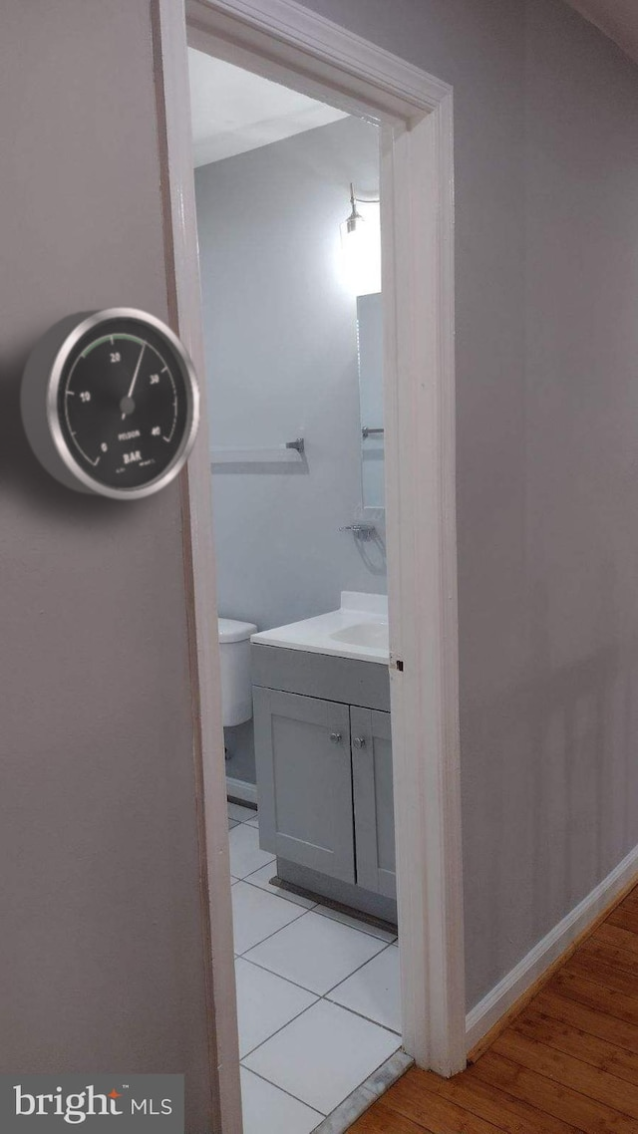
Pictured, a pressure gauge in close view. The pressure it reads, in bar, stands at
25 bar
